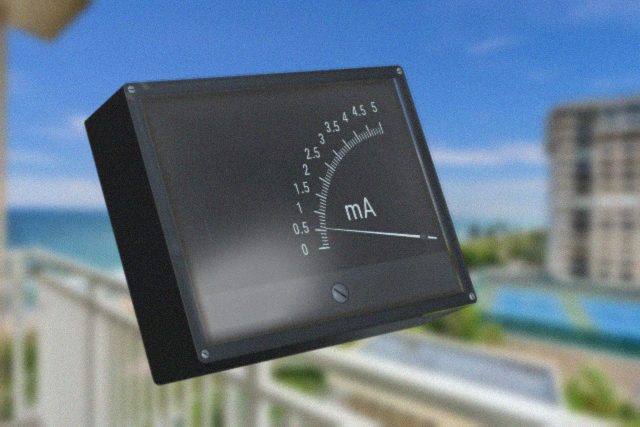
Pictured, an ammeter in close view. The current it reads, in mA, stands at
0.5 mA
